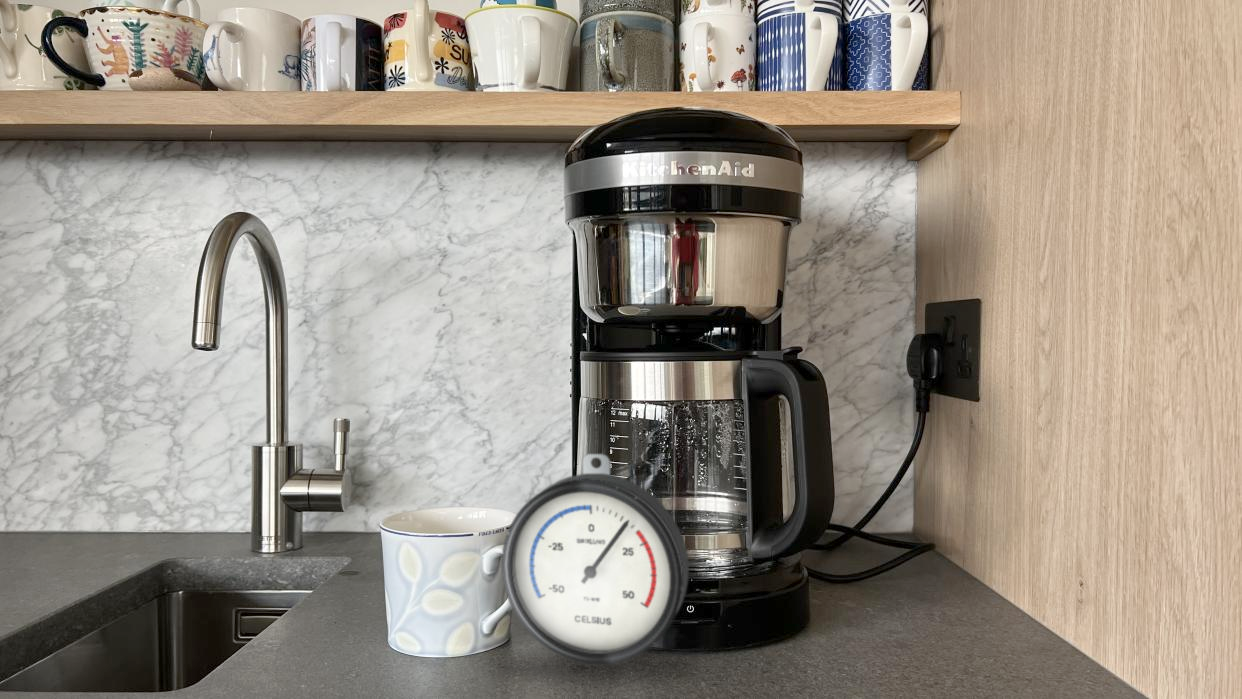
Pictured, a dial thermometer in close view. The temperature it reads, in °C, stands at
15 °C
